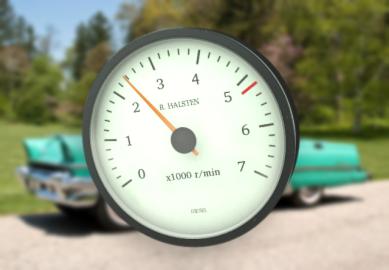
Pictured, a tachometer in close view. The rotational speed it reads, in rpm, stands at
2400 rpm
